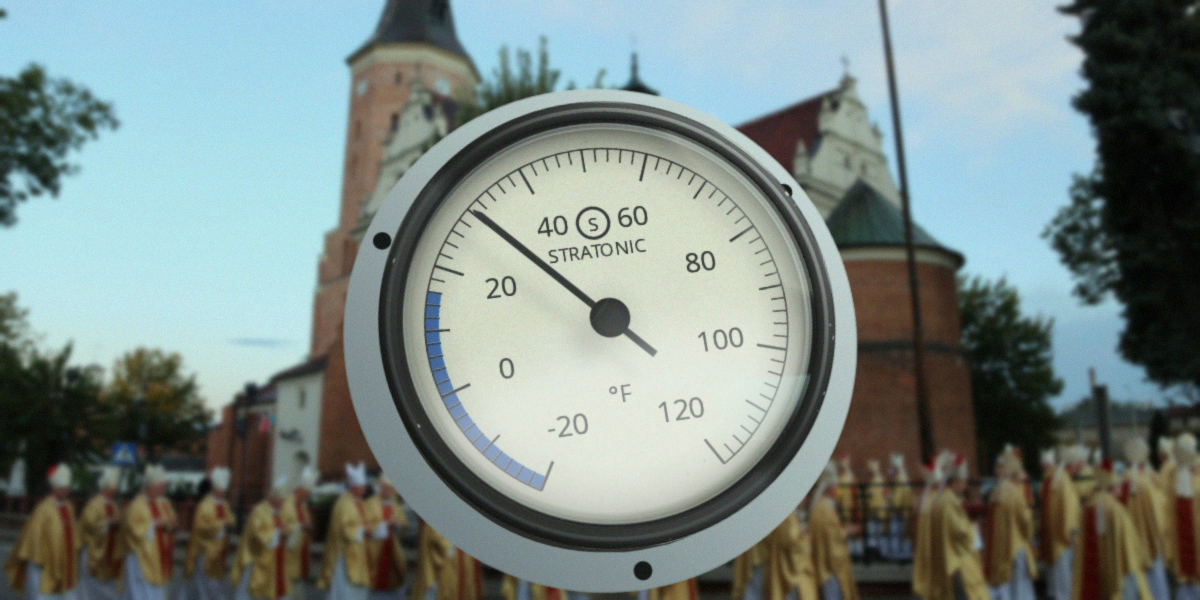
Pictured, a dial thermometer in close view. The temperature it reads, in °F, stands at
30 °F
